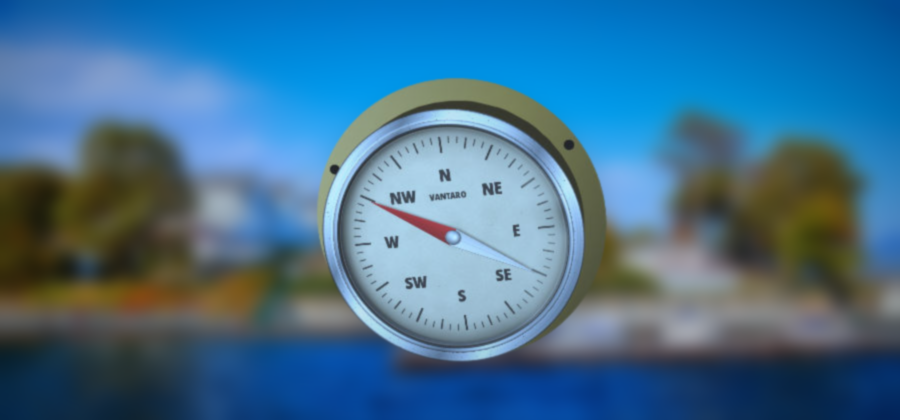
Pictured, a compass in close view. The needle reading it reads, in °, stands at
300 °
